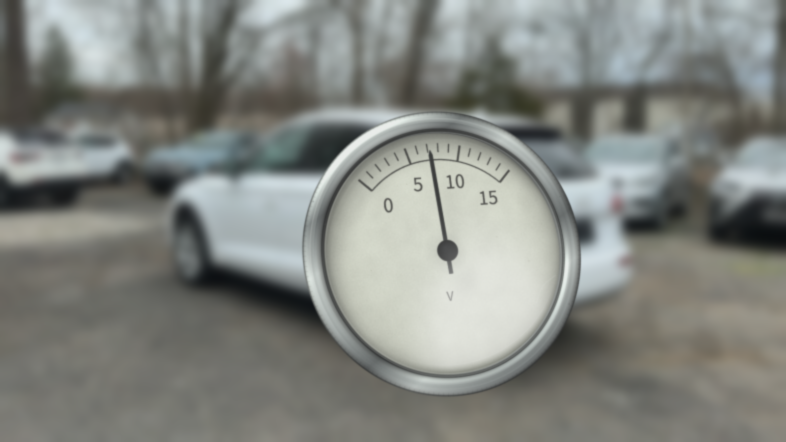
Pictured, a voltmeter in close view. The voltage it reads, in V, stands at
7 V
